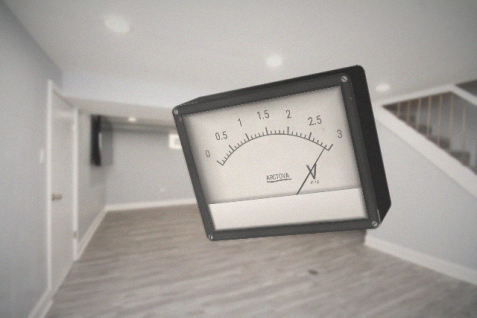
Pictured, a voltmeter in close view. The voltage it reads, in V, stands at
2.9 V
